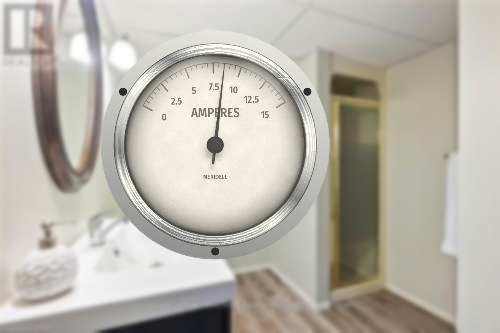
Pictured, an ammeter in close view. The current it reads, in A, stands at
8.5 A
